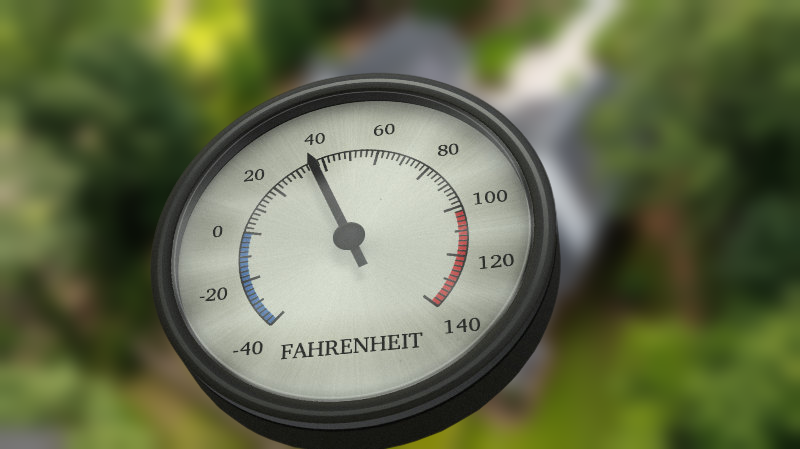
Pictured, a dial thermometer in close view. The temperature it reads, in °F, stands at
36 °F
